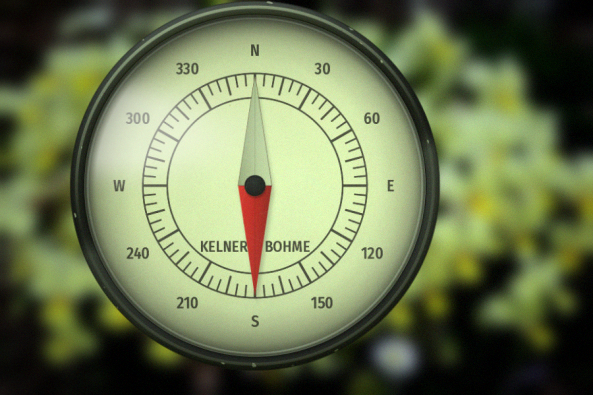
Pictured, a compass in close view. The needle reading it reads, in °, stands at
180 °
